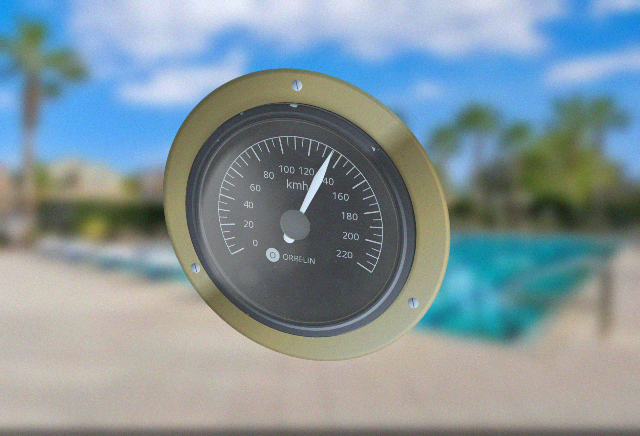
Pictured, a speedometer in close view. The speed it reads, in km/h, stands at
135 km/h
